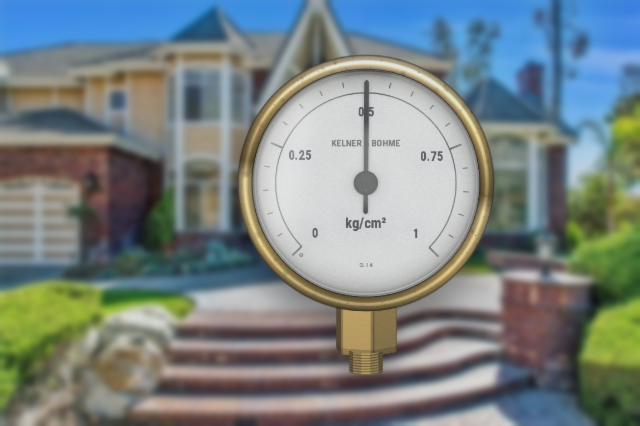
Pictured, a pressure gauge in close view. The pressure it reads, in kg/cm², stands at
0.5 kg/cm²
